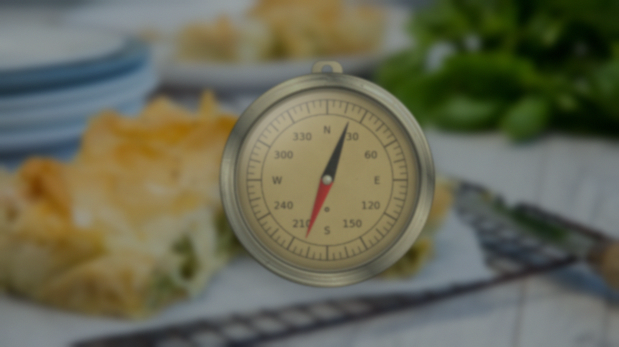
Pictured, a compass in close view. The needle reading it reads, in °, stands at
200 °
